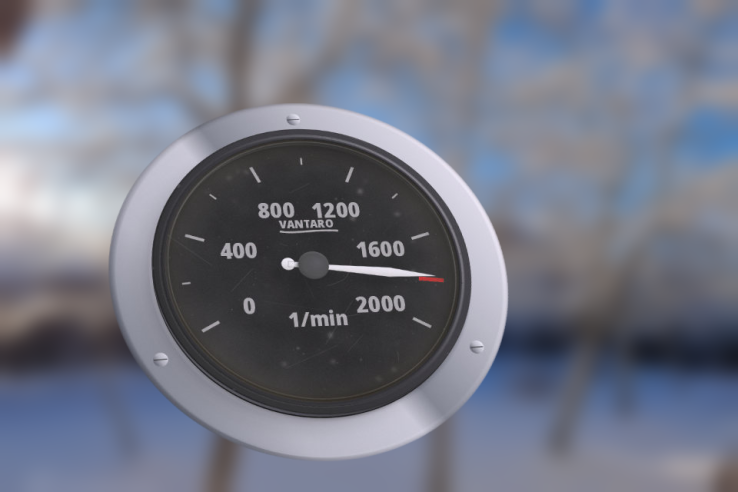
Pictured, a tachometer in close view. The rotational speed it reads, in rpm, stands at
1800 rpm
